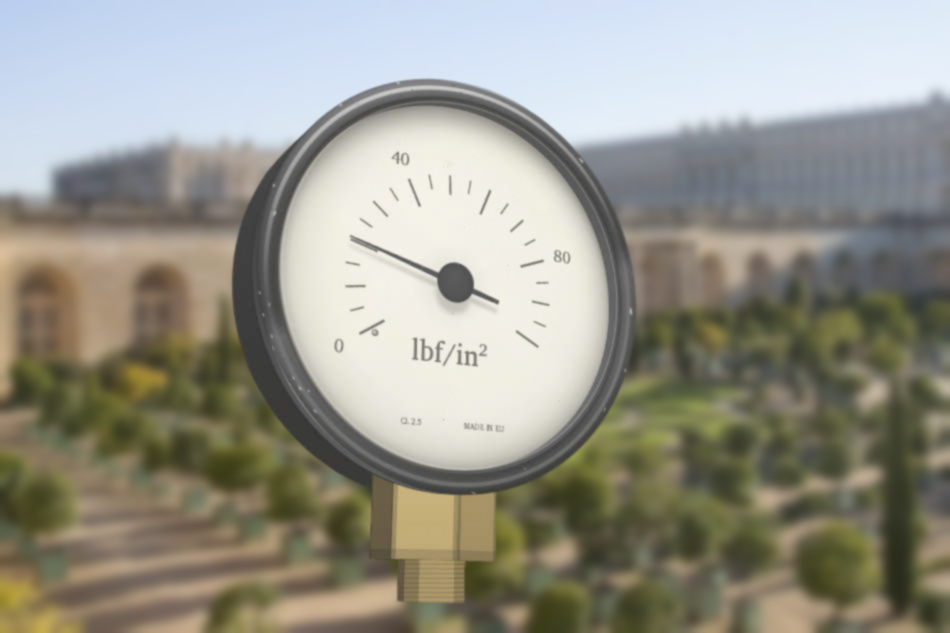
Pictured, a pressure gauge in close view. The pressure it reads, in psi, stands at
20 psi
